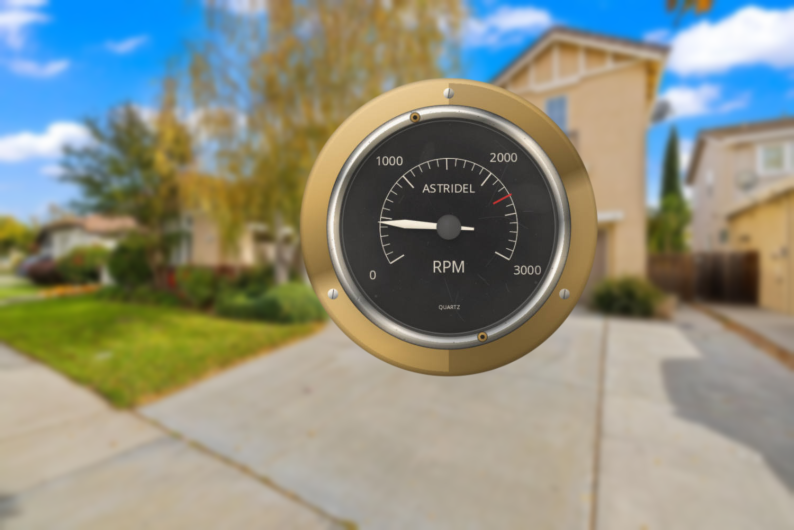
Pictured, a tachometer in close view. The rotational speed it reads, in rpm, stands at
450 rpm
